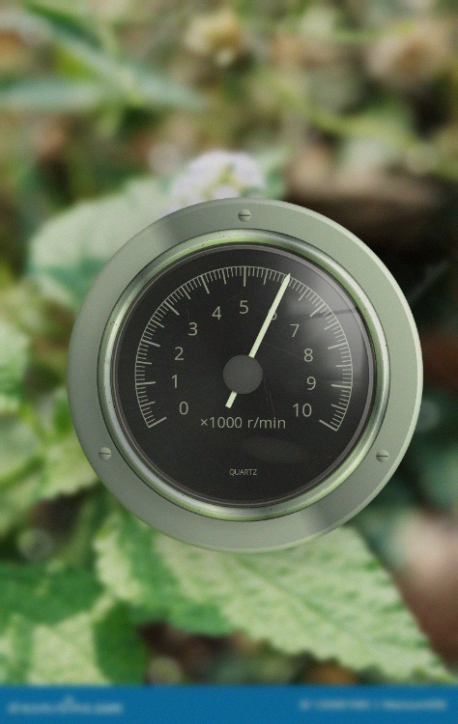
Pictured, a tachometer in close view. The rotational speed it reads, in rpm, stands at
6000 rpm
